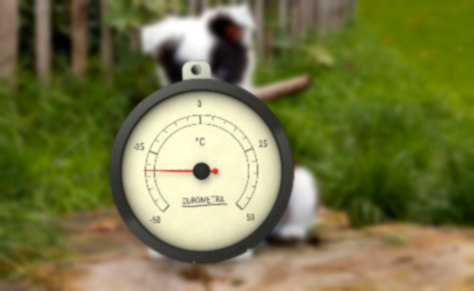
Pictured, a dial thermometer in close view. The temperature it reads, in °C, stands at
-32.5 °C
